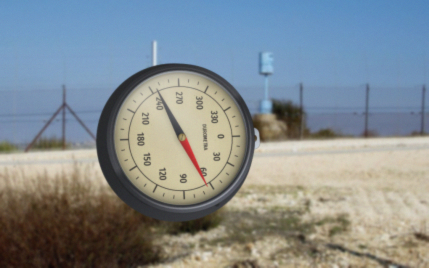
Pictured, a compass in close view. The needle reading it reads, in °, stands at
65 °
